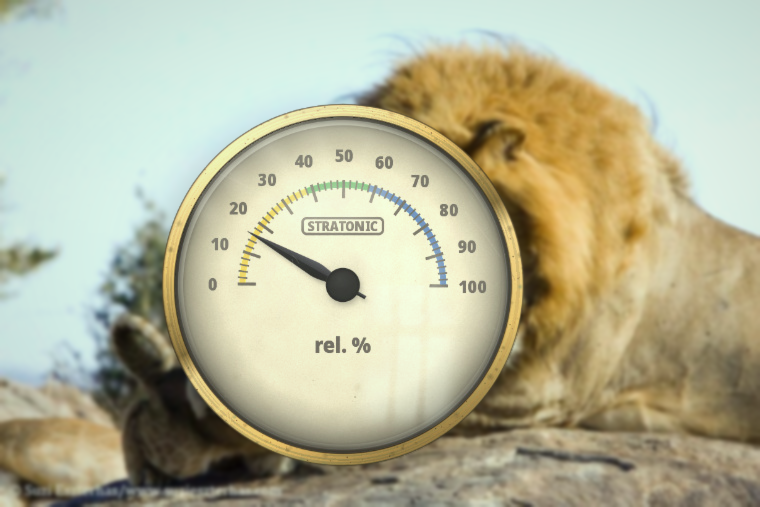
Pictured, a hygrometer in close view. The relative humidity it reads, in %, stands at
16 %
